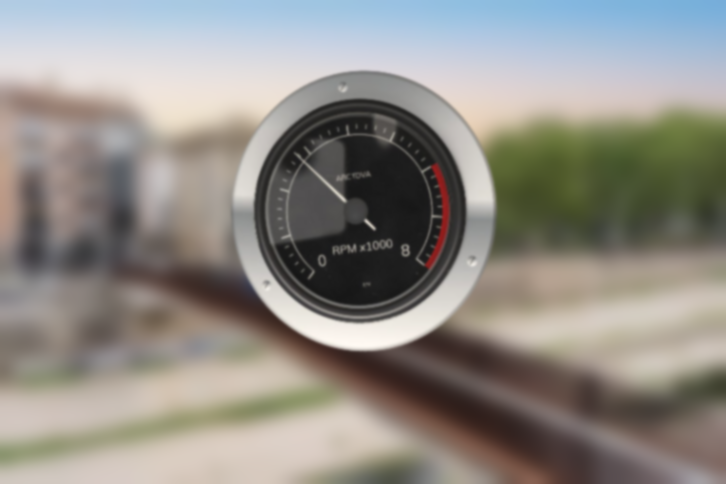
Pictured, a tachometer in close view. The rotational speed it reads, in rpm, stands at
2800 rpm
